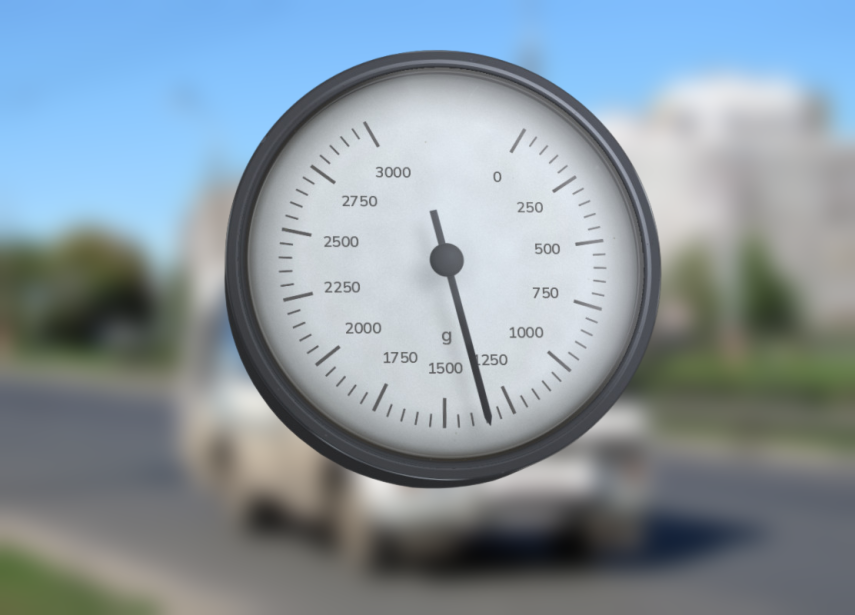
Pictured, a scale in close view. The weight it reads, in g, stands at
1350 g
